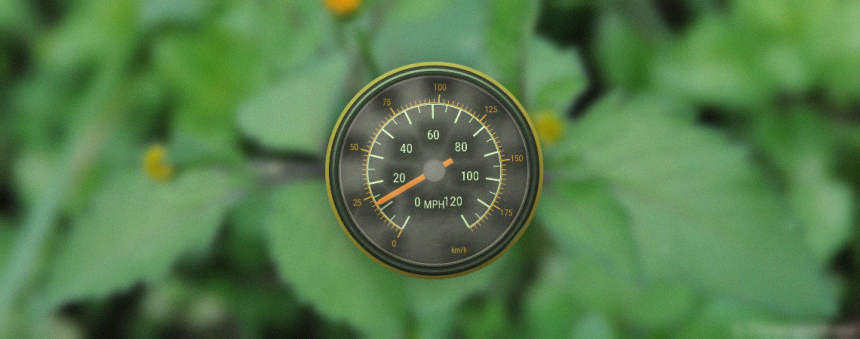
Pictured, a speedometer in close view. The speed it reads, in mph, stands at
12.5 mph
